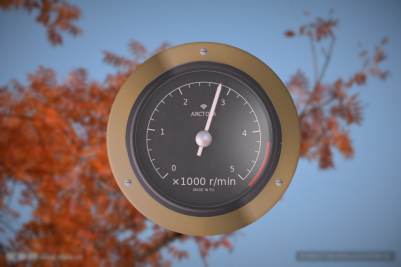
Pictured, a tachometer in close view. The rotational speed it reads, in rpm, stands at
2800 rpm
